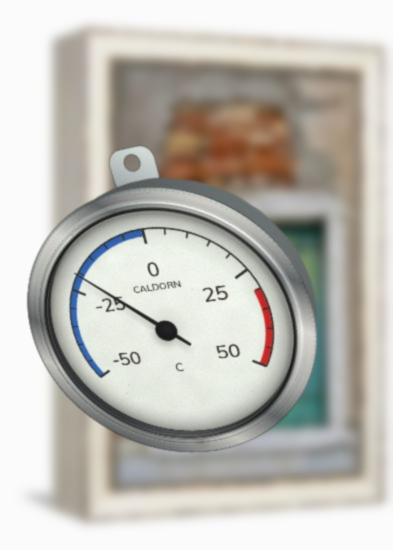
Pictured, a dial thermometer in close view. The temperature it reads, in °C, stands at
-20 °C
